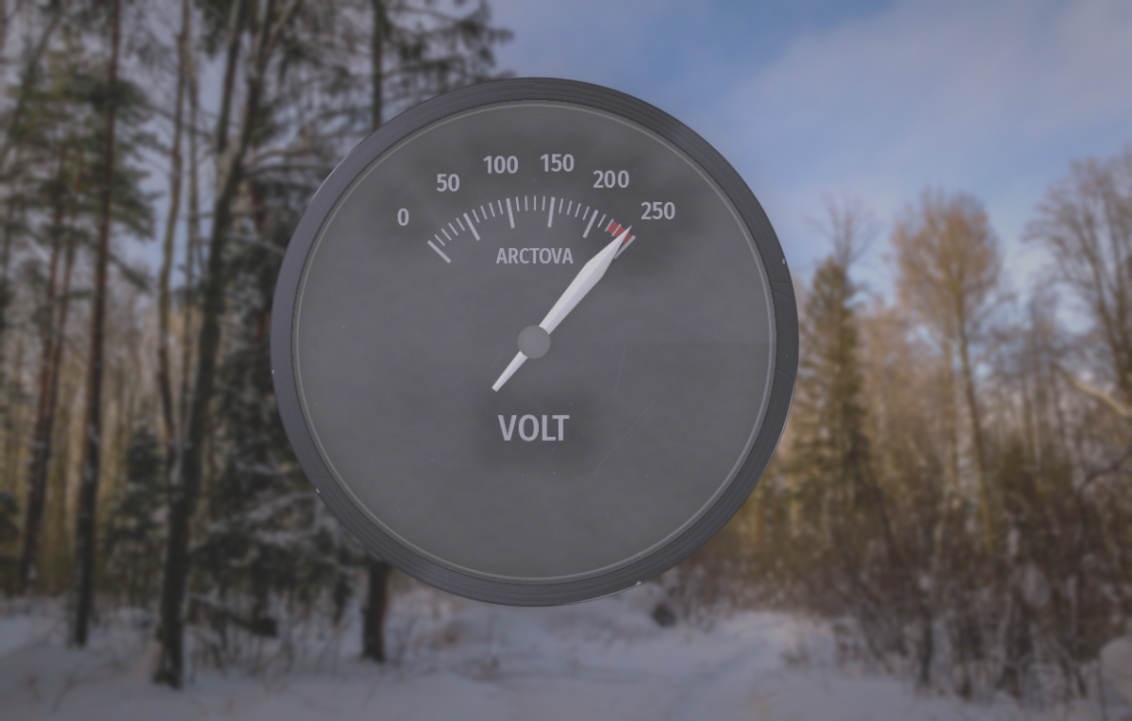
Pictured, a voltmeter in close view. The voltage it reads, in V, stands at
240 V
